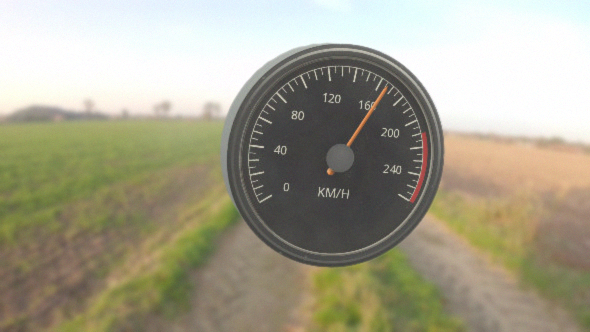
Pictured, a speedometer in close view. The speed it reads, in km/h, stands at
165 km/h
